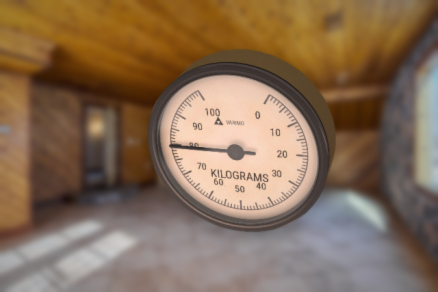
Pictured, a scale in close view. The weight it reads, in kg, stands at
80 kg
